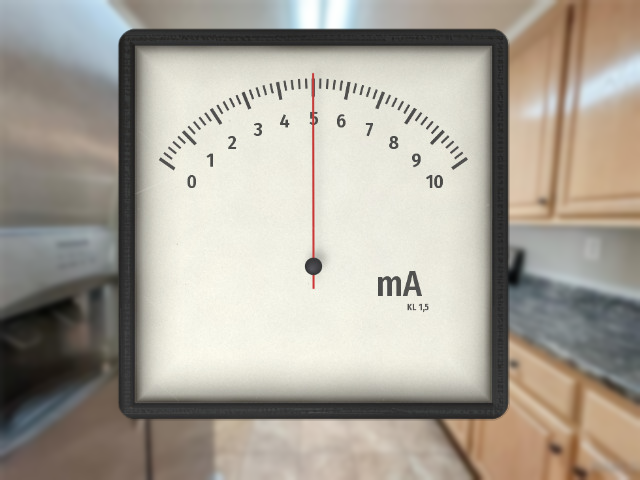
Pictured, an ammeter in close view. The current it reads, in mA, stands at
5 mA
